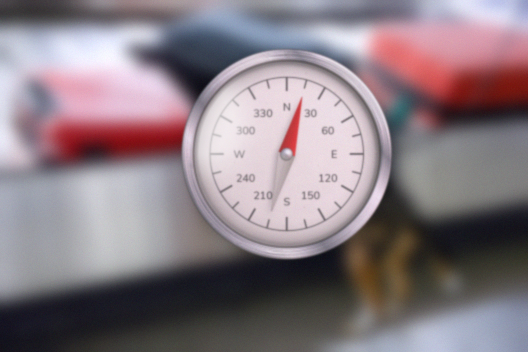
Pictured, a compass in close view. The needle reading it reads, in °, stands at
15 °
